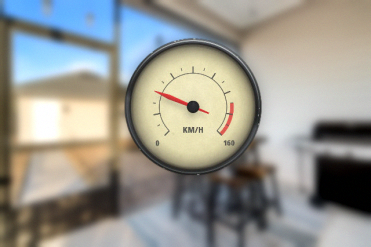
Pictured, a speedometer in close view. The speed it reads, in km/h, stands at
40 km/h
